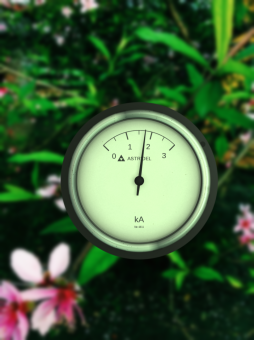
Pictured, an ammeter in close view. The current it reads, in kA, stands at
1.75 kA
